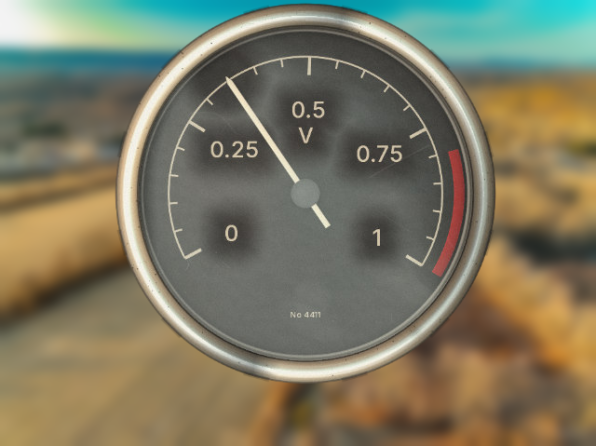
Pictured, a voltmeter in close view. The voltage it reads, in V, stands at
0.35 V
